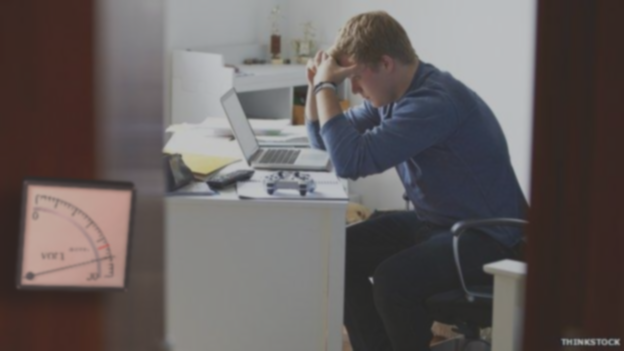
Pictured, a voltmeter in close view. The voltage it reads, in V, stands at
25 V
